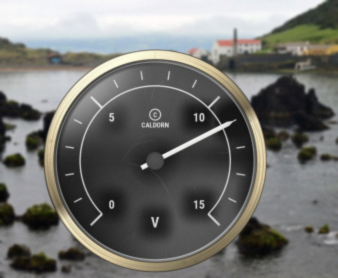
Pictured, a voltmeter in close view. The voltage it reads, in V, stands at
11 V
